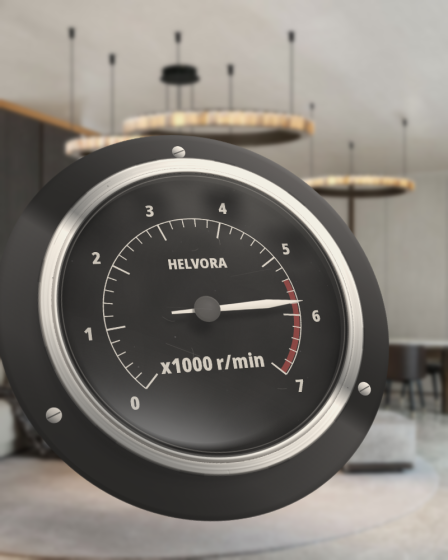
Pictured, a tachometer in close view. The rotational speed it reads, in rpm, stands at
5800 rpm
